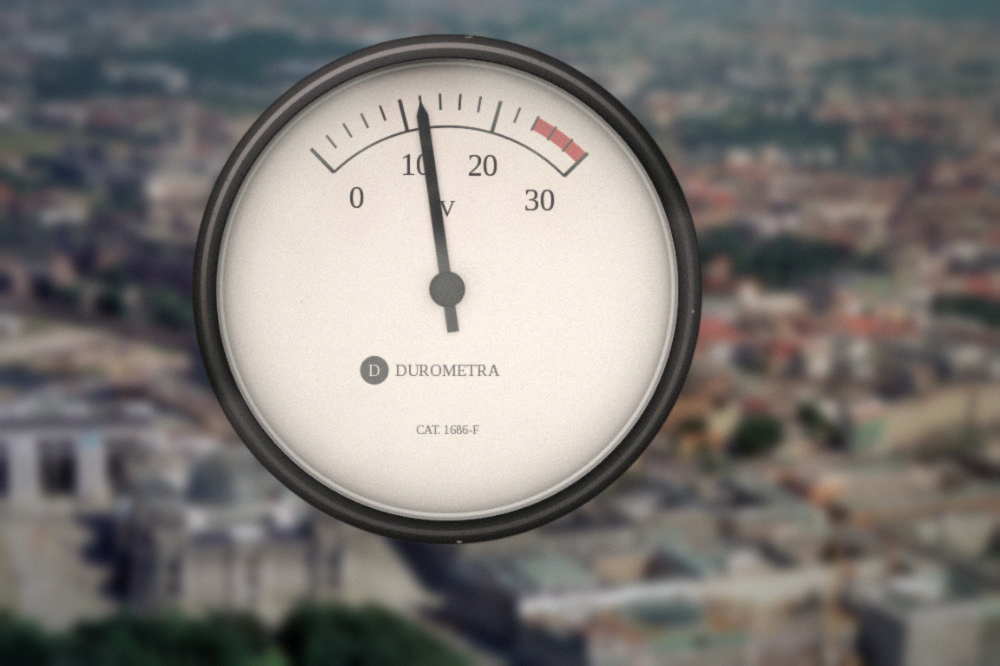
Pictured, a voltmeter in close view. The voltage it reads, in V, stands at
12 V
